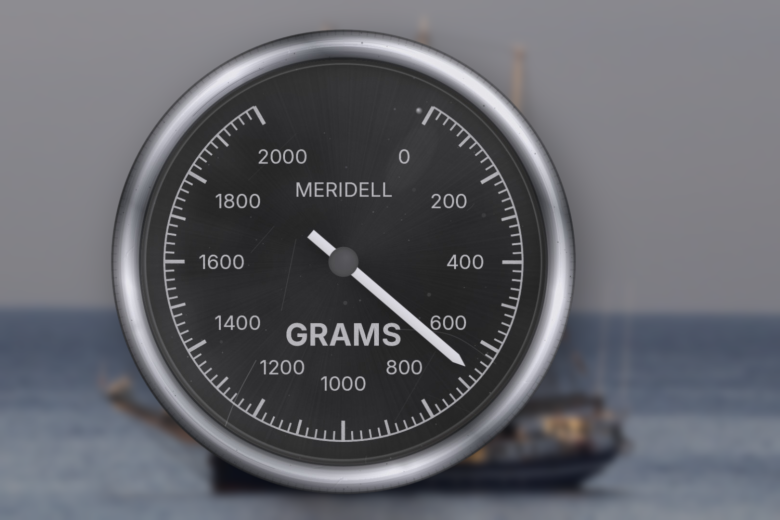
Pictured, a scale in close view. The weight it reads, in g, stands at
670 g
